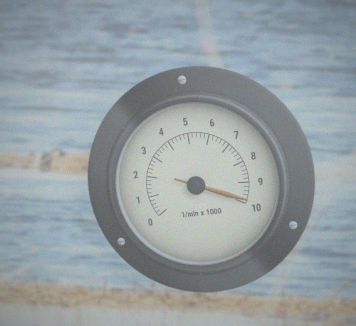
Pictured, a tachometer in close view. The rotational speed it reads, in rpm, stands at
9800 rpm
